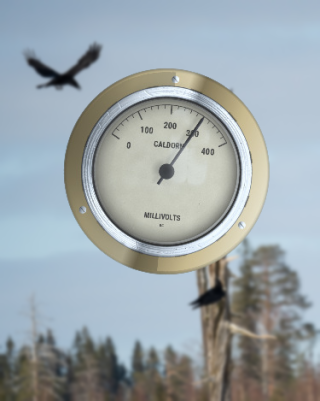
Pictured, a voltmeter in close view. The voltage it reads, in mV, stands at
300 mV
